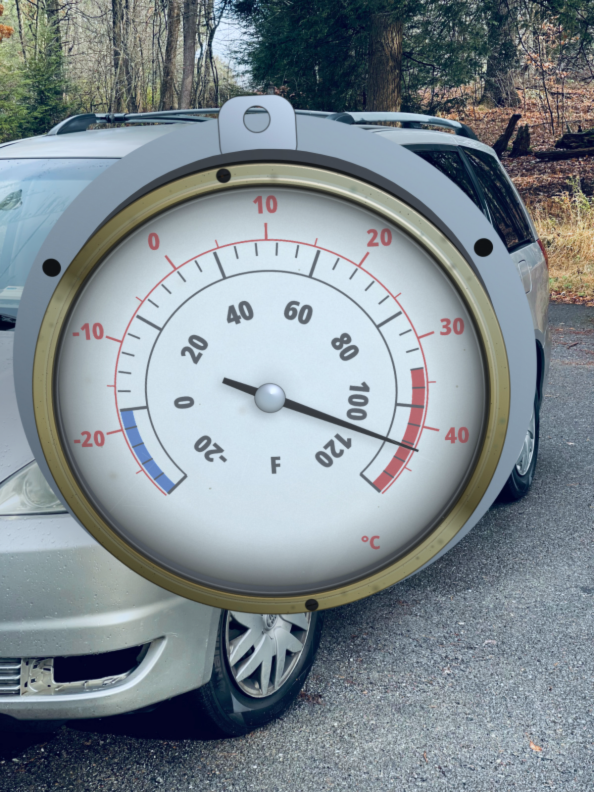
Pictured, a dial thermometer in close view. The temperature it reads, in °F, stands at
108 °F
